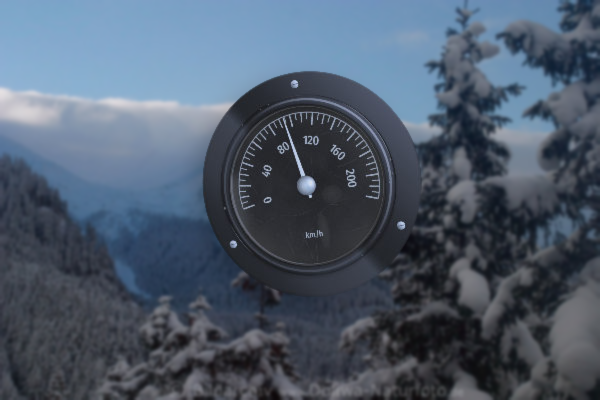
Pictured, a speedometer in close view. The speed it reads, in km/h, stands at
95 km/h
